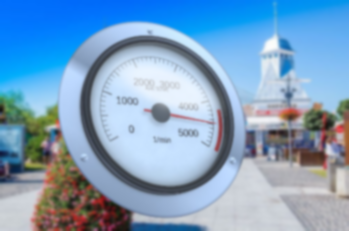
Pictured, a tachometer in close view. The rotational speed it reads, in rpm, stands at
4500 rpm
